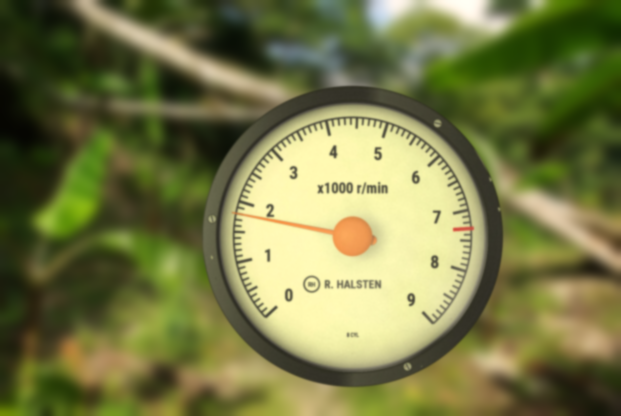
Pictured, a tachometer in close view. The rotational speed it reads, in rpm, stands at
1800 rpm
